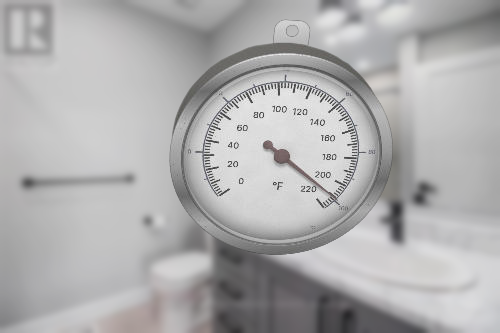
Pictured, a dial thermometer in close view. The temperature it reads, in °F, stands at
210 °F
